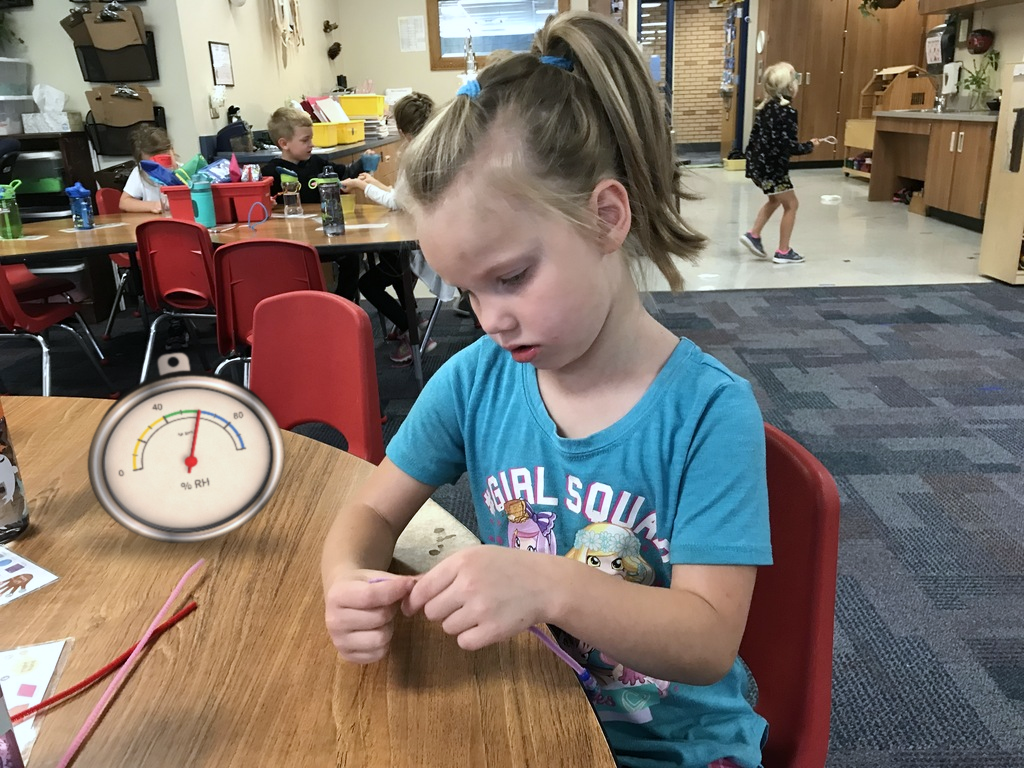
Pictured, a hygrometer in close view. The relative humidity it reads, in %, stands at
60 %
